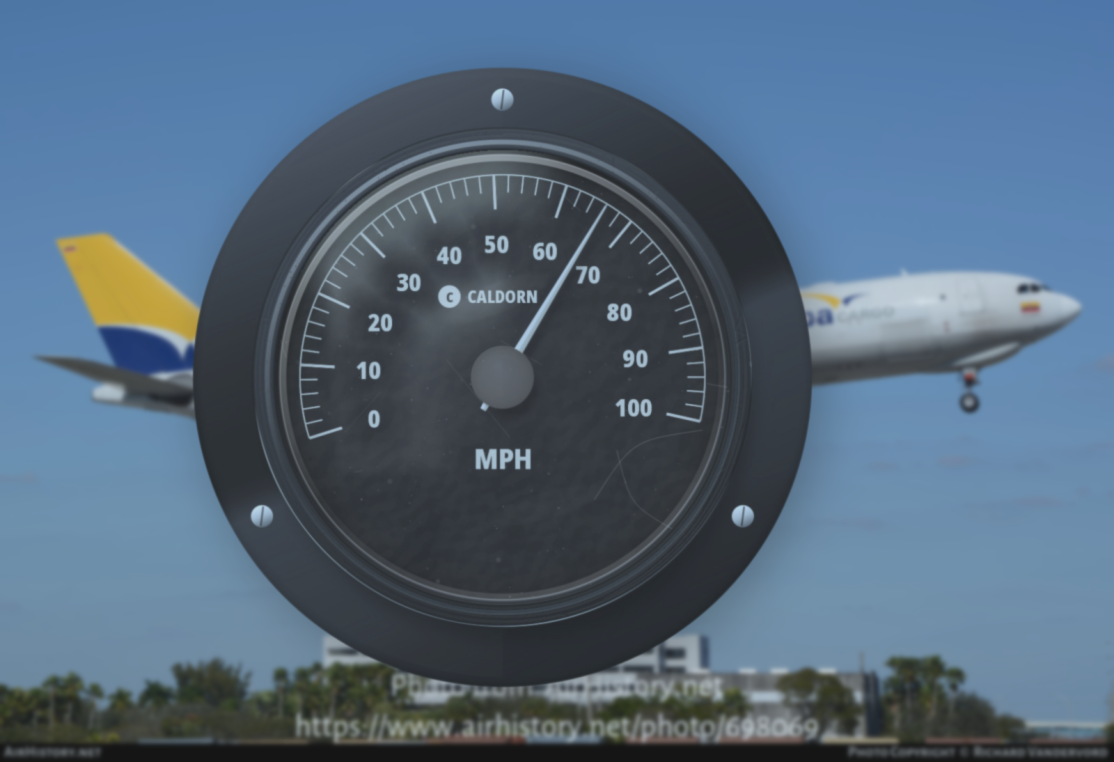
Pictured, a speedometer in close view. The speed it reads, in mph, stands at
66 mph
